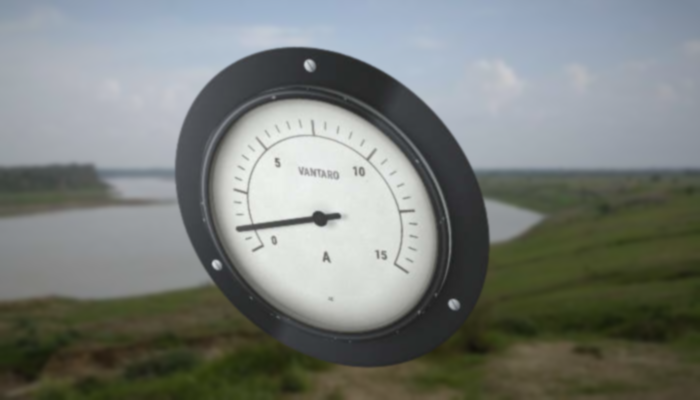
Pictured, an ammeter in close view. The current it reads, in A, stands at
1 A
